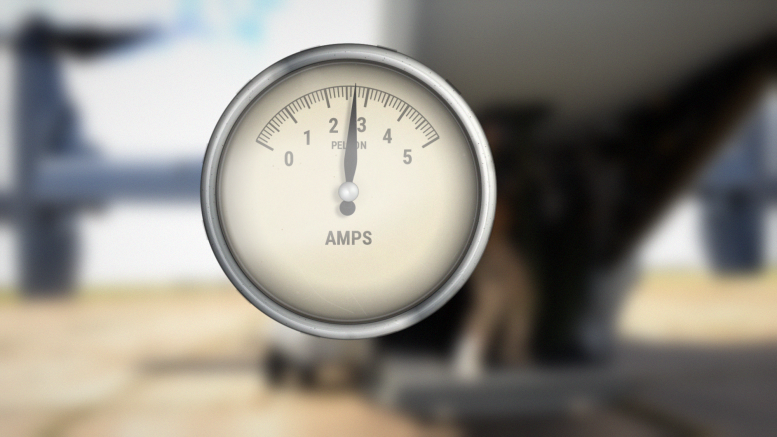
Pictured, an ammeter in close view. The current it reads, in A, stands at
2.7 A
